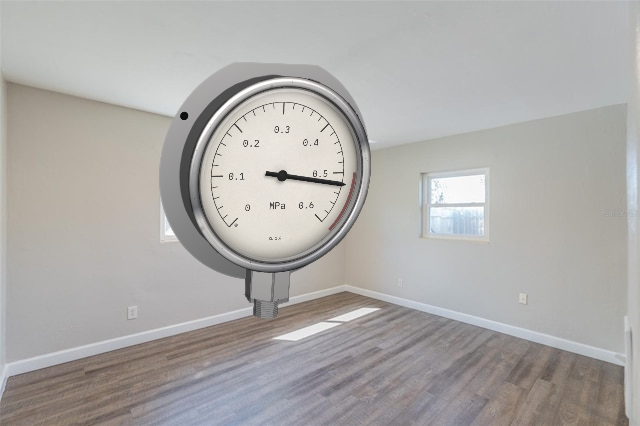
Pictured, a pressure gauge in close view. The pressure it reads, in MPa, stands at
0.52 MPa
